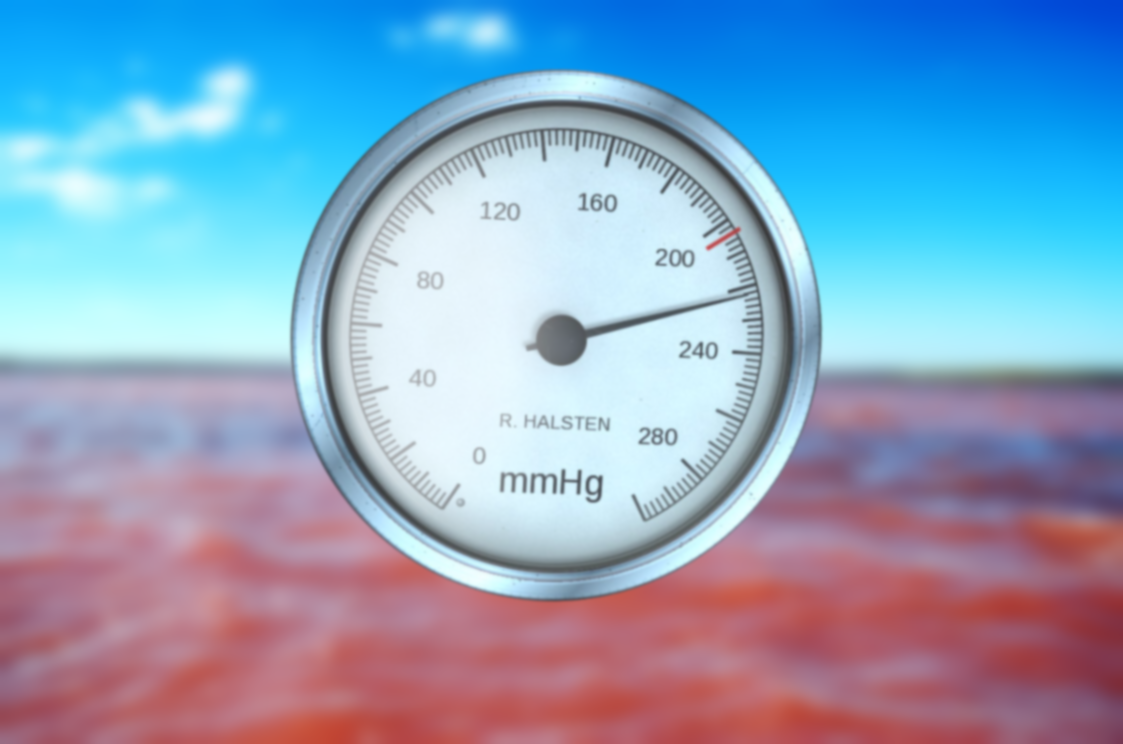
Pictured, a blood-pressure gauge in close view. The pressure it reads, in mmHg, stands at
222 mmHg
